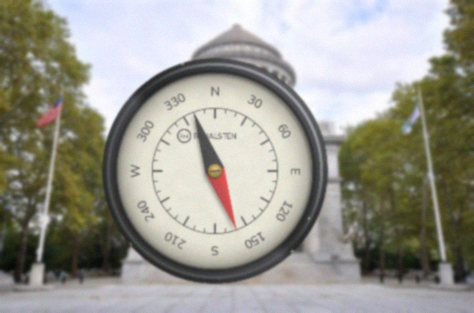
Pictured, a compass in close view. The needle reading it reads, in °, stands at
160 °
